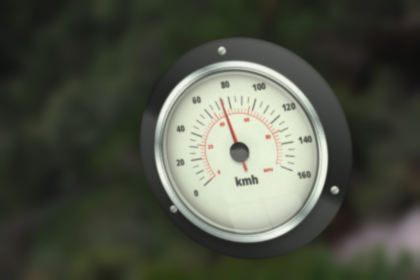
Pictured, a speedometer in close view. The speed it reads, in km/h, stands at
75 km/h
